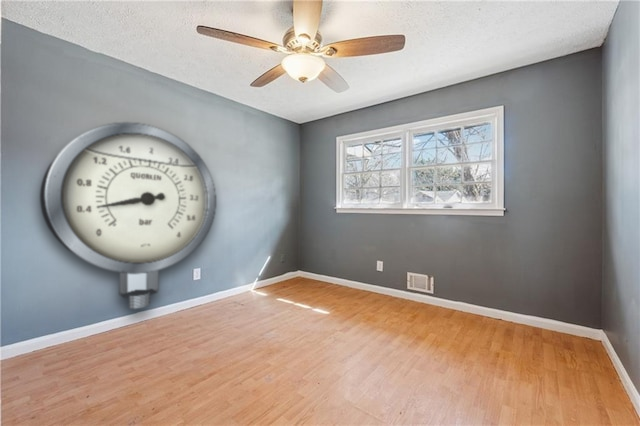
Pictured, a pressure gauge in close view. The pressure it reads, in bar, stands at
0.4 bar
